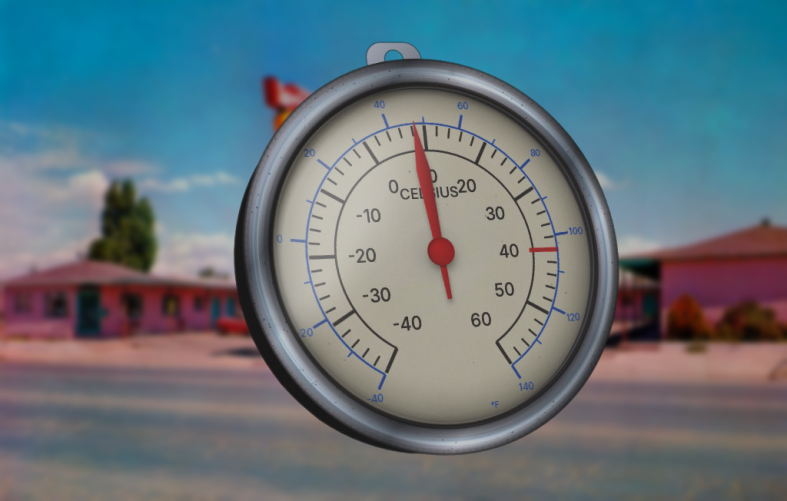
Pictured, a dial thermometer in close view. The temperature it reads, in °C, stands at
8 °C
